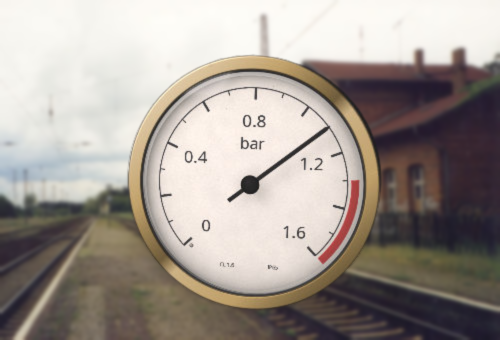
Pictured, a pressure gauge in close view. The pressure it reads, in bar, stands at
1.1 bar
